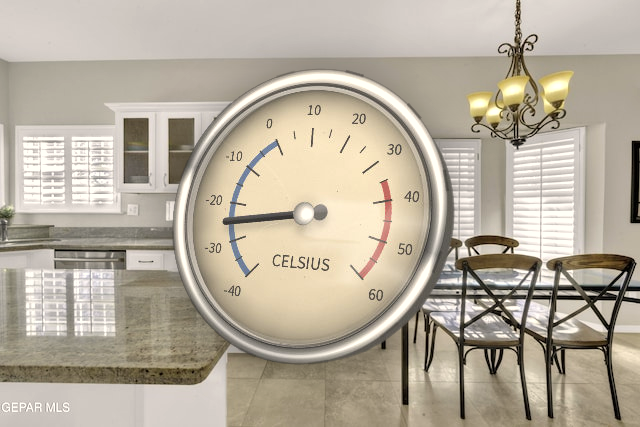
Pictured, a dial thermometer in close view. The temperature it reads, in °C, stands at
-25 °C
